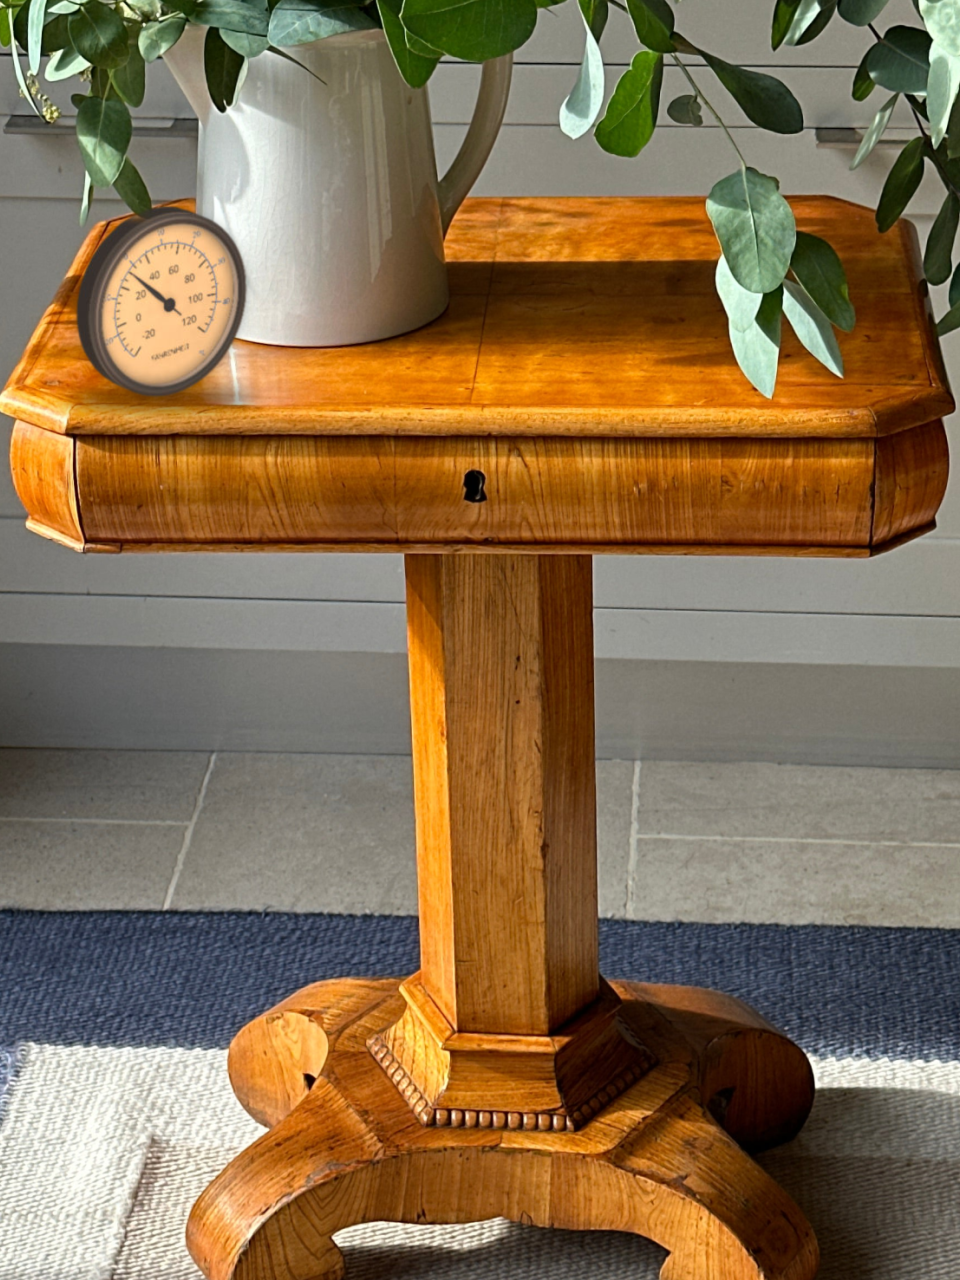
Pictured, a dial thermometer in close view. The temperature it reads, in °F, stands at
28 °F
